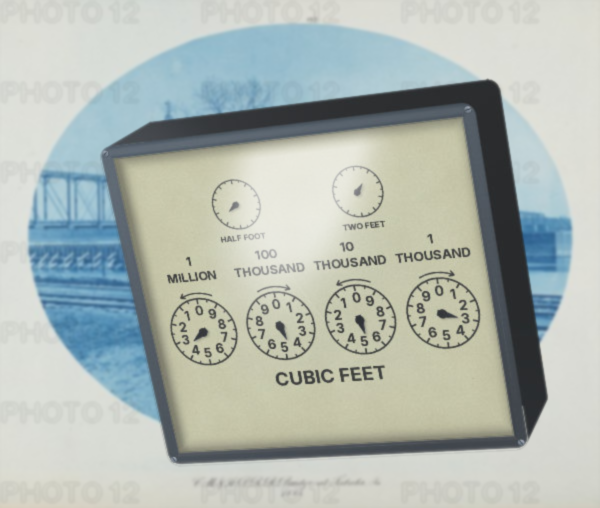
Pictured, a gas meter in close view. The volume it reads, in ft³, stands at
345300 ft³
